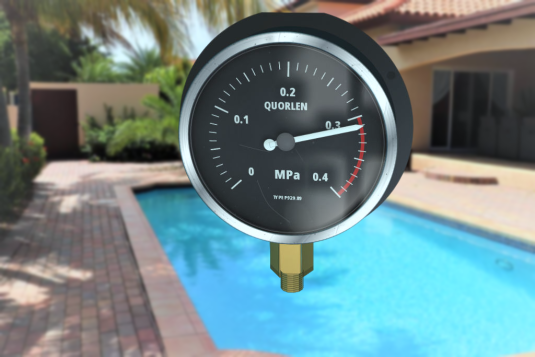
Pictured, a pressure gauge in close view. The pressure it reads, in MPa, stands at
0.31 MPa
